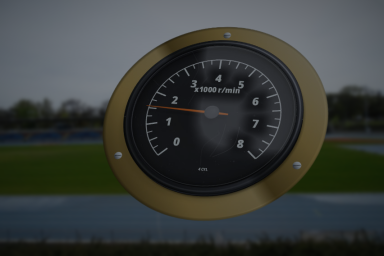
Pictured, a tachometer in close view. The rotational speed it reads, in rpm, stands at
1500 rpm
